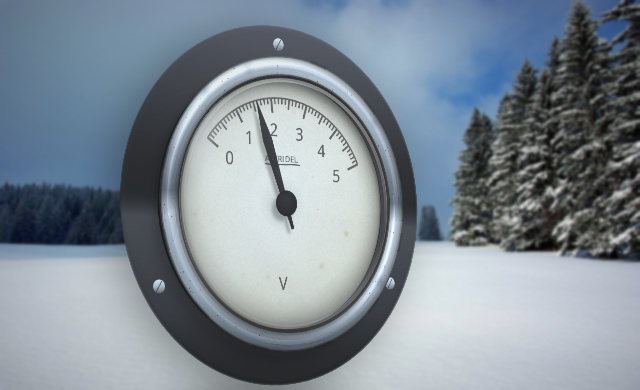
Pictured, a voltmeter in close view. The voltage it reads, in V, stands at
1.5 V
